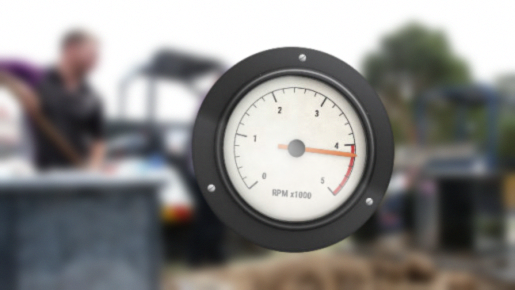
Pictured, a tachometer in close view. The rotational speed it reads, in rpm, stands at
4200 rpm
